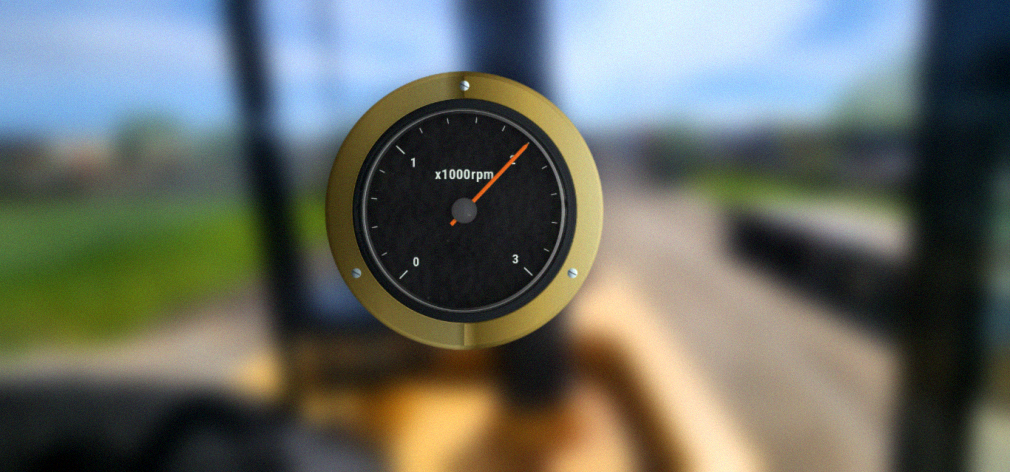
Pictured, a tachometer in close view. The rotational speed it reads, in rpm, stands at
2000 rpm
